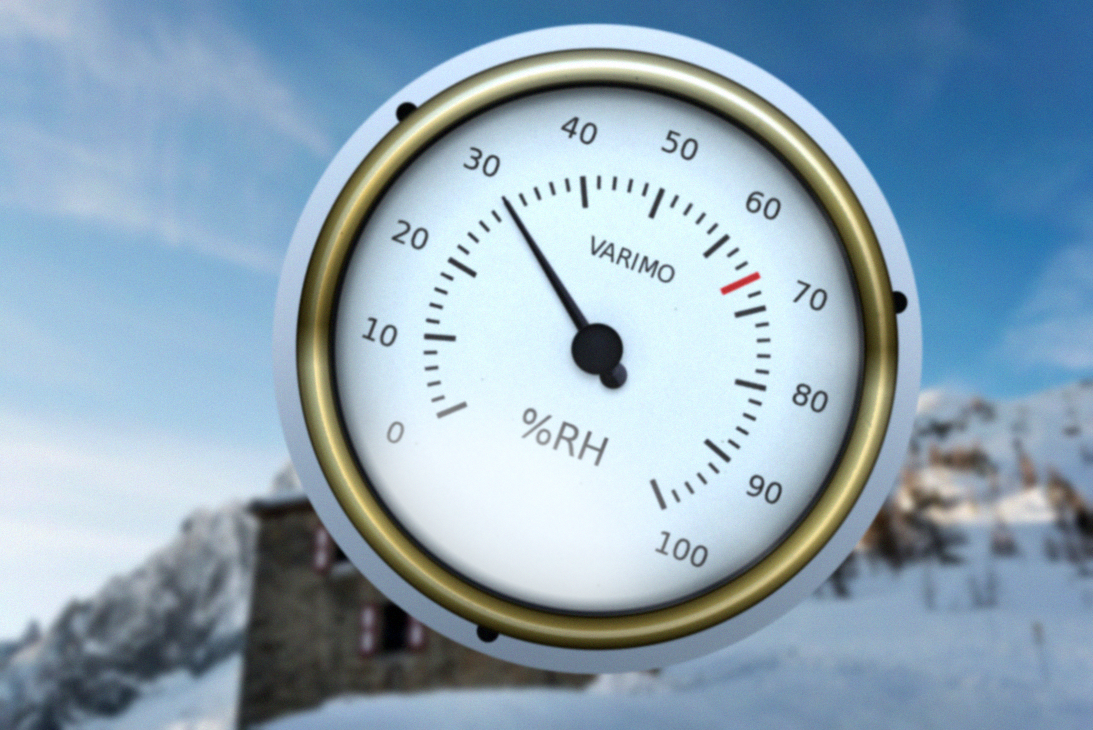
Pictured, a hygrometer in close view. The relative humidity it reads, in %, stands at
30 %
